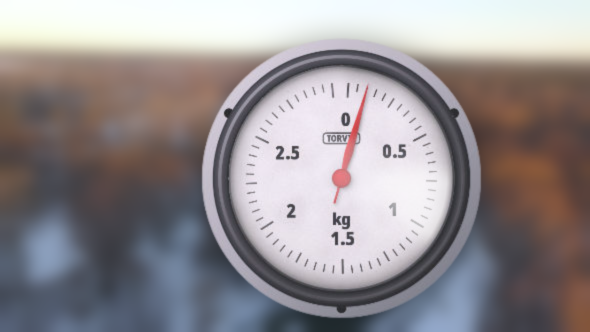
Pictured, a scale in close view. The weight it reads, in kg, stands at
0.1 kg
